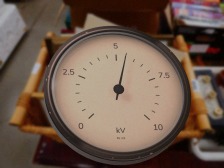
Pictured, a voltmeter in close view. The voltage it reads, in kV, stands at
5.5 kV
